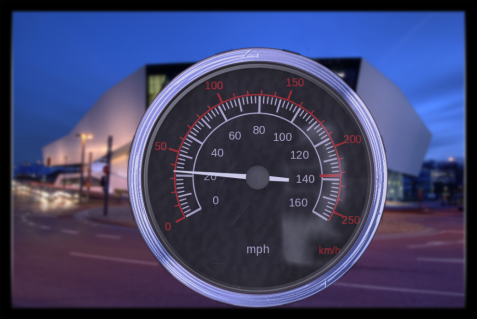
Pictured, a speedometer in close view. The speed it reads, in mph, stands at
22 mph
